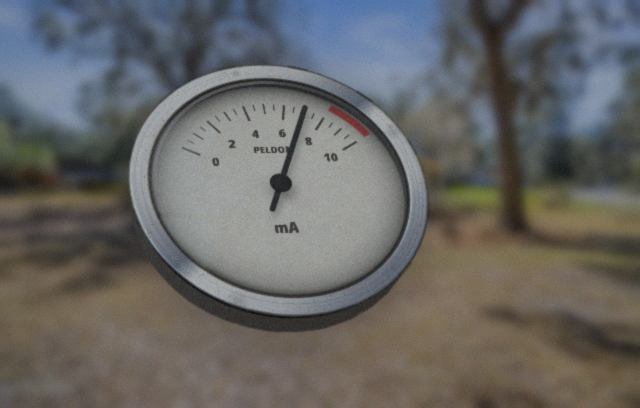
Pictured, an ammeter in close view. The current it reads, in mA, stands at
7 mA
